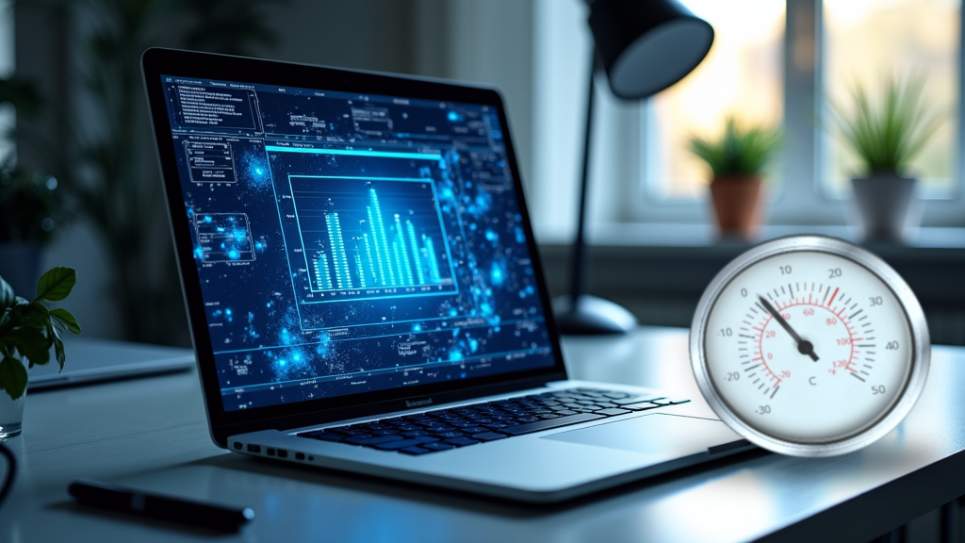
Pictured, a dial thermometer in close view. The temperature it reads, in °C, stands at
2 °C
